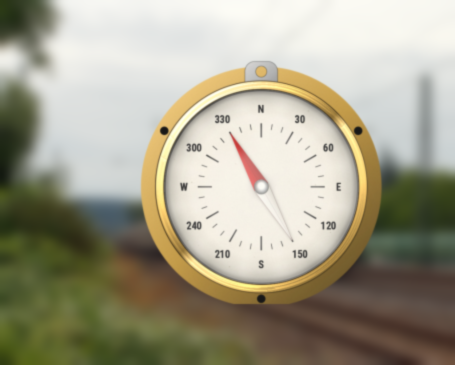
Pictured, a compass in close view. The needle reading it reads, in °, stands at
330 °
